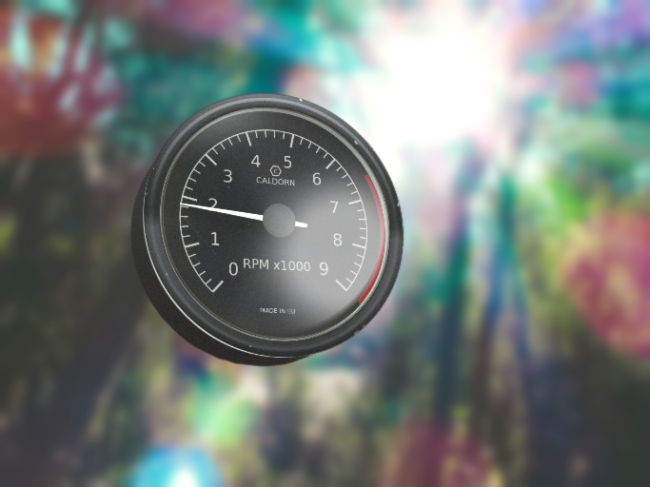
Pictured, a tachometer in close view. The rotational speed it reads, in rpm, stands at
1800 rpm
